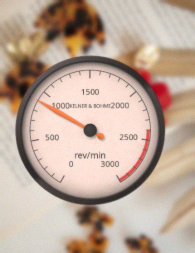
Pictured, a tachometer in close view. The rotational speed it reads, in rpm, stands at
900 rpm
